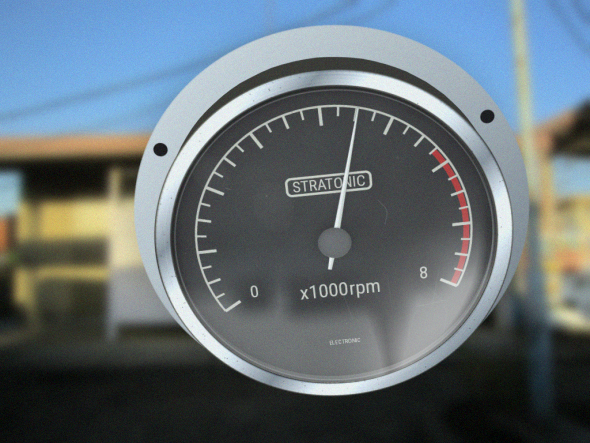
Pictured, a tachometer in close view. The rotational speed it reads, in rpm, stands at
4500 rpm
